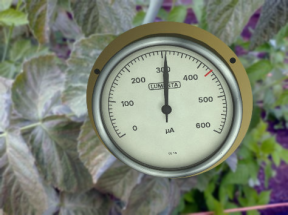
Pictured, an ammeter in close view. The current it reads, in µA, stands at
310 µA
